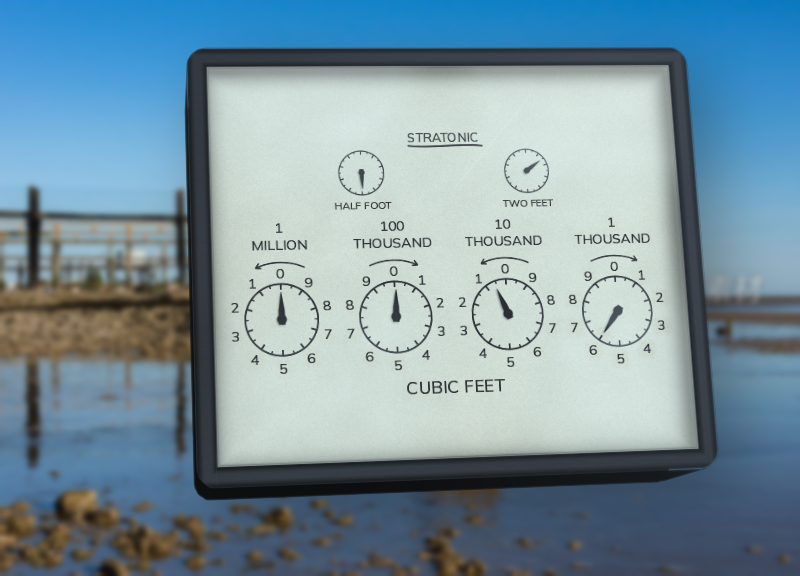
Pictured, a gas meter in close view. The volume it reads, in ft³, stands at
600 ft³
